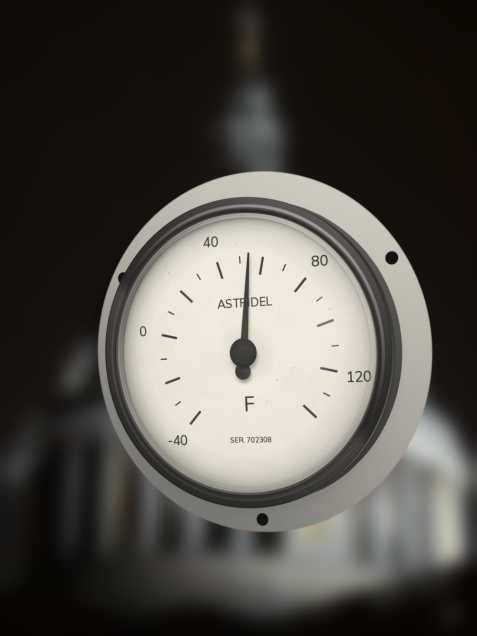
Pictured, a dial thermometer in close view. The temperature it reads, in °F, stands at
55 °F
